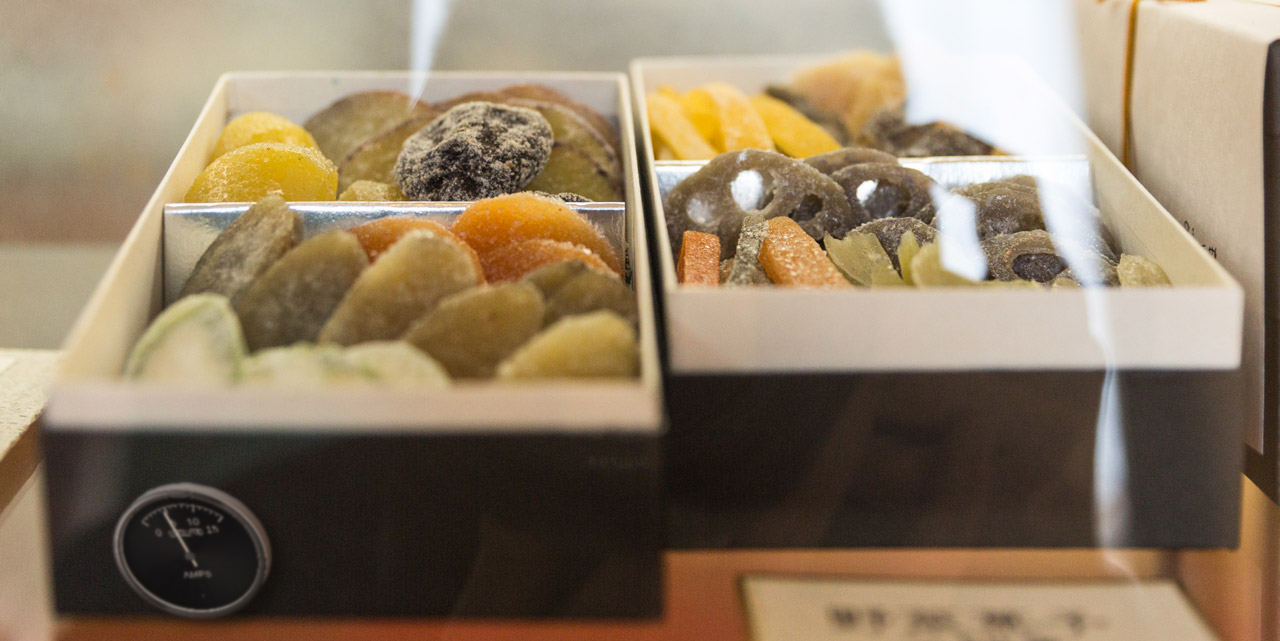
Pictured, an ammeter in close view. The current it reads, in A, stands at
5 A
